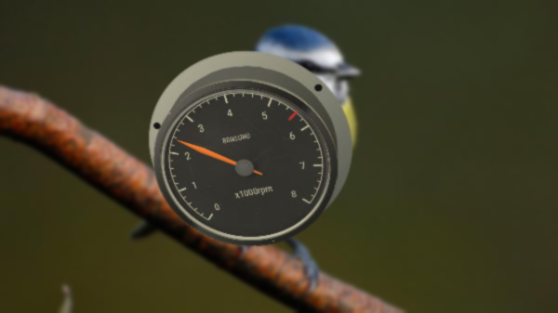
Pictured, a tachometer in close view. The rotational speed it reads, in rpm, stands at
2400 rpm
